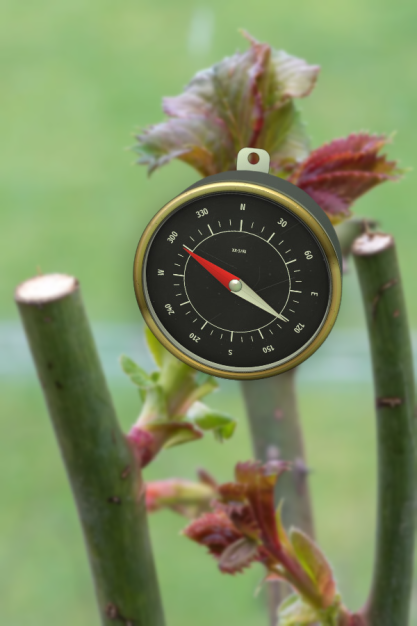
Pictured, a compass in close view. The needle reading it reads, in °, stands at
300 °
